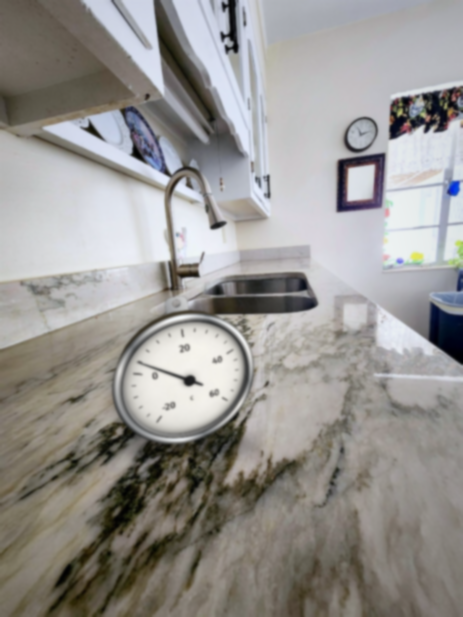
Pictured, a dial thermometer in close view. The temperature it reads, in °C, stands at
4 °C
